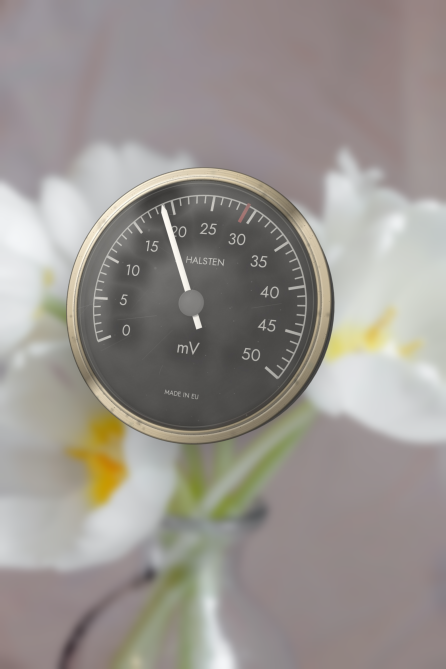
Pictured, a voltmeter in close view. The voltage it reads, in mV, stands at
19 mV
